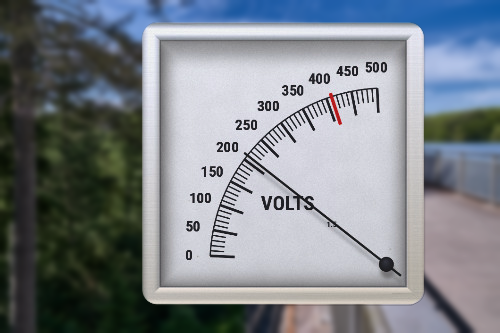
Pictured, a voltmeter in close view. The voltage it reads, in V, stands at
210 V
